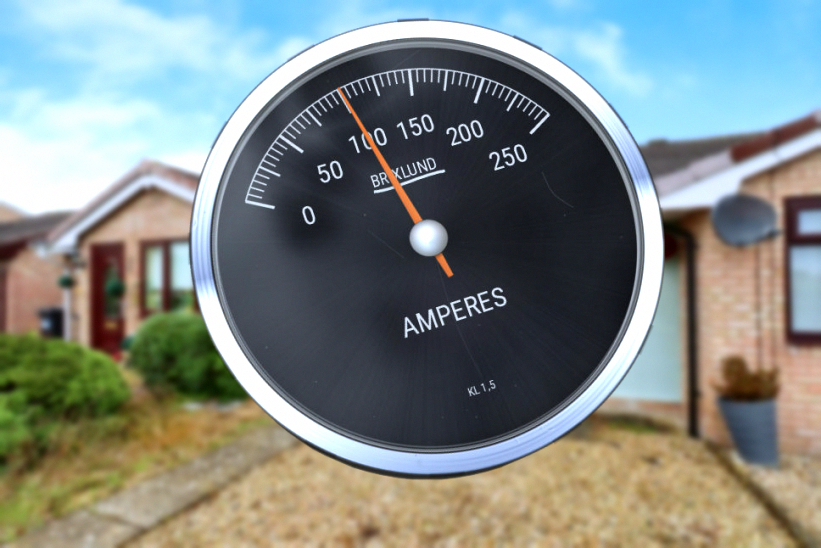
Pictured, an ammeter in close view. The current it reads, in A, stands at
100 A
